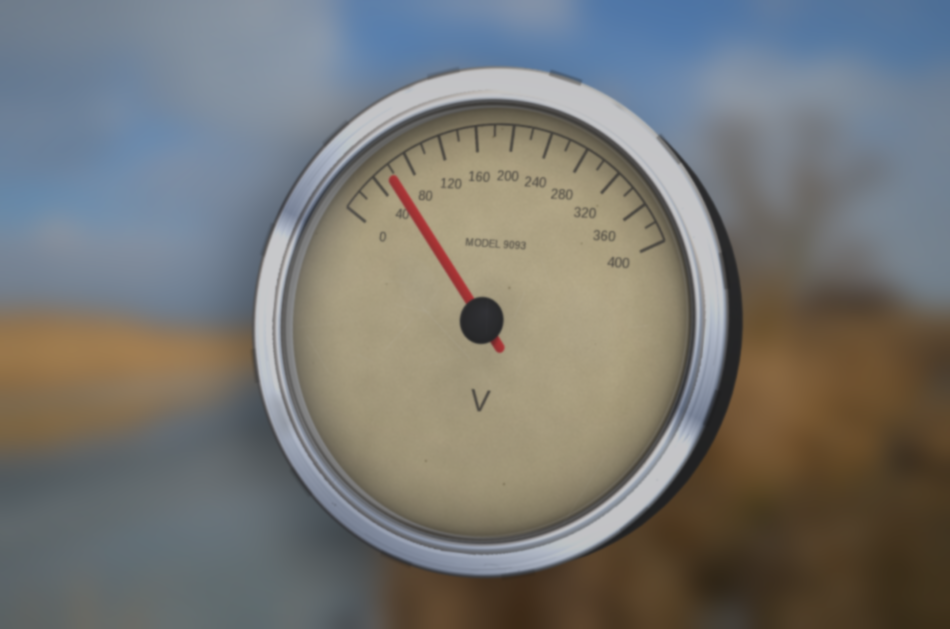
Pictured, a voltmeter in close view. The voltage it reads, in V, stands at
60 V
